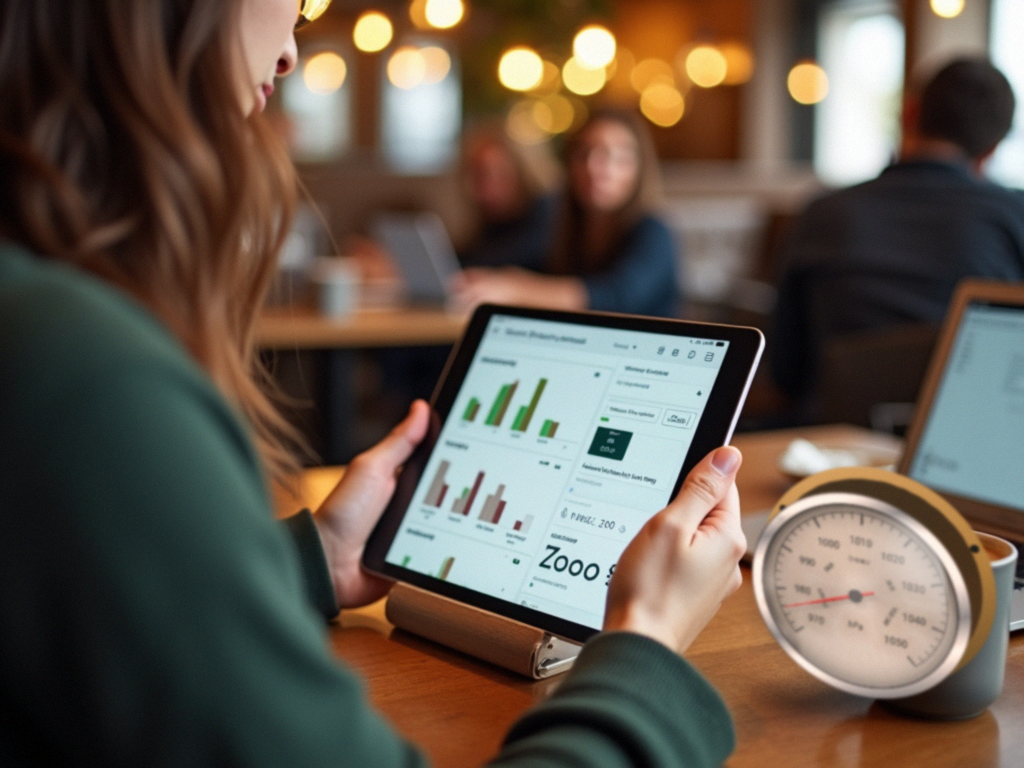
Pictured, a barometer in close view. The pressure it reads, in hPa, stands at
976 hPa
